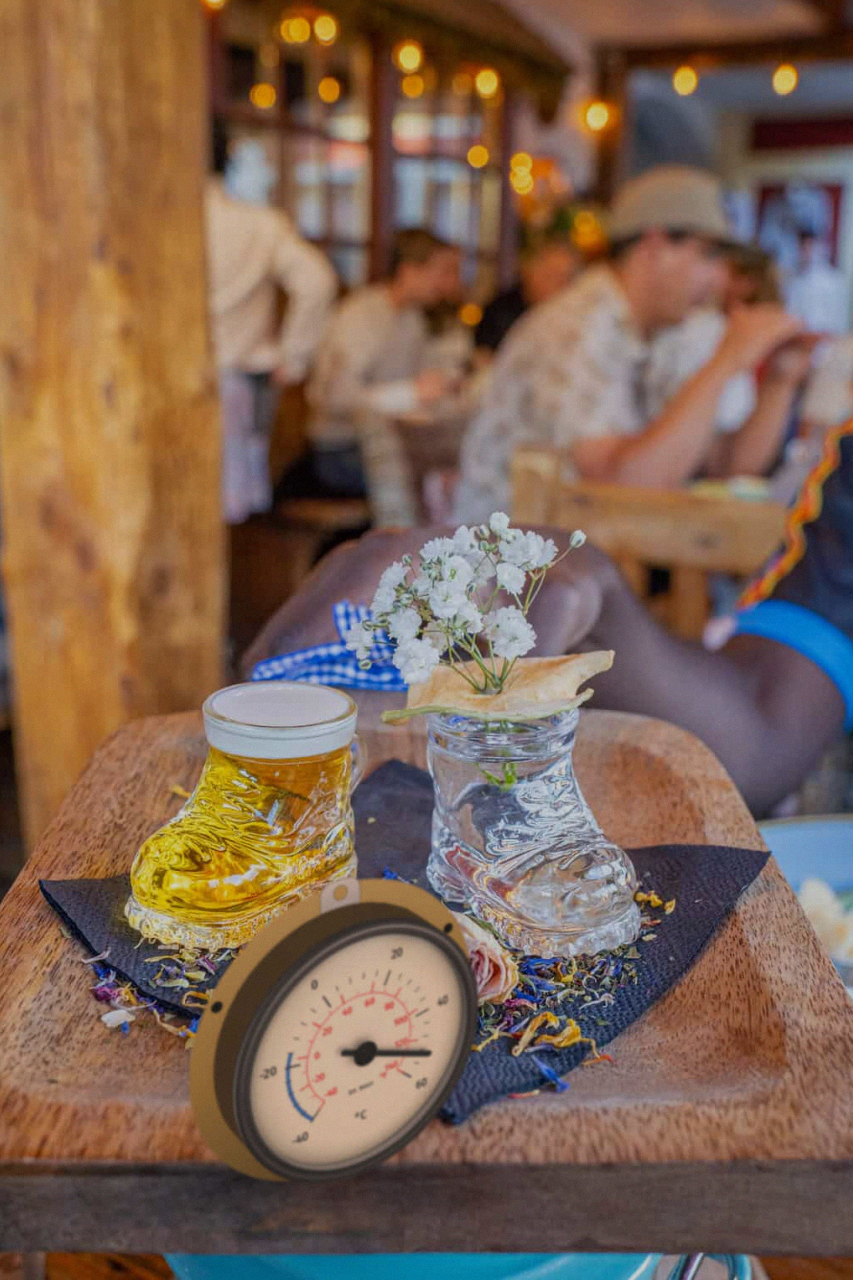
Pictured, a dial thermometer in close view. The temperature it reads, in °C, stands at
52 °C
